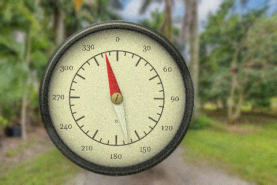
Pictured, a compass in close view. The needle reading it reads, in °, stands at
345 °
